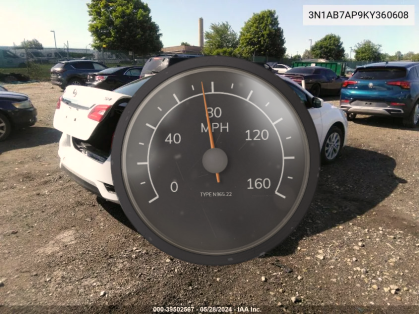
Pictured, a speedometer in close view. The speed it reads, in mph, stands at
75 mph
